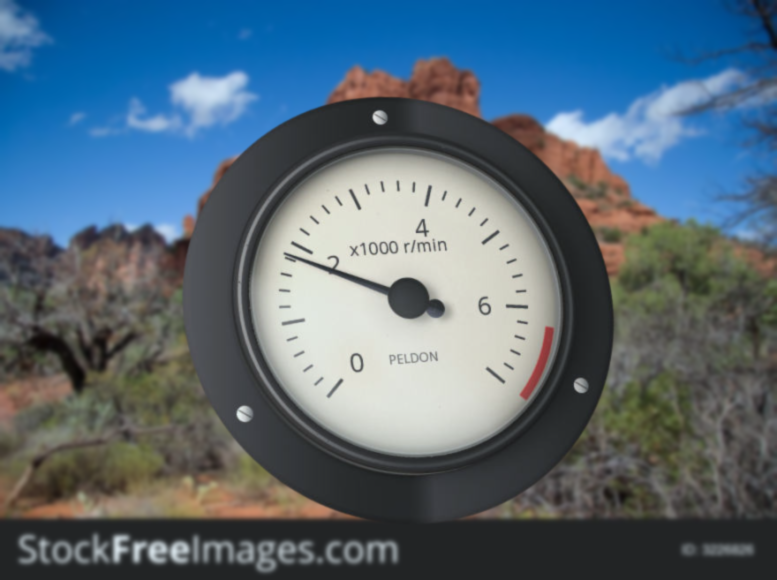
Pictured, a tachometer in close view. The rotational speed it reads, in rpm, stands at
1800 rpm
